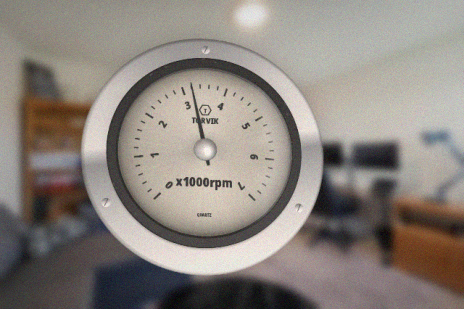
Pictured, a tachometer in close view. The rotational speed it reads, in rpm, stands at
3200 rpm
